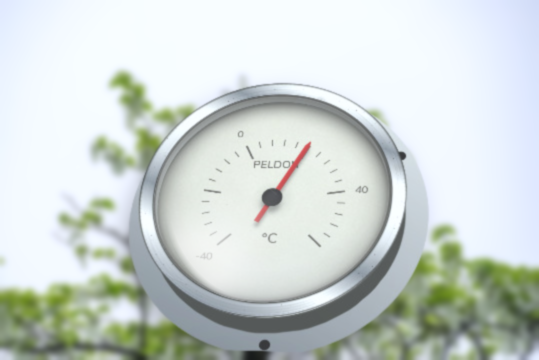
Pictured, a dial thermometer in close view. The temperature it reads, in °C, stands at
20 °C
